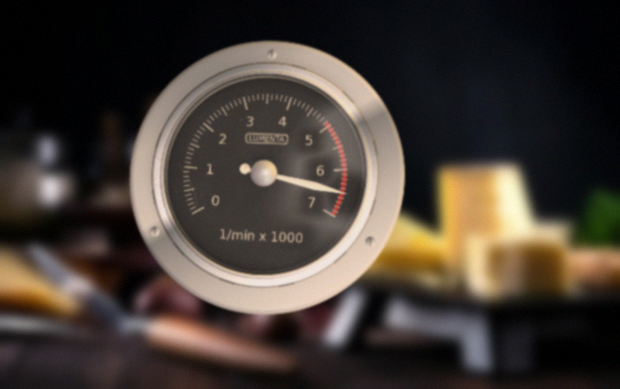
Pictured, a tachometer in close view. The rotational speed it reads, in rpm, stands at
6500 rpm
